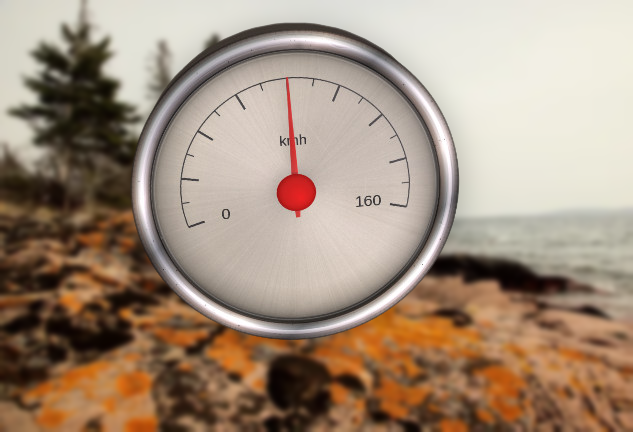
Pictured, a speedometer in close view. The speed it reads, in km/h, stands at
80 km/h
